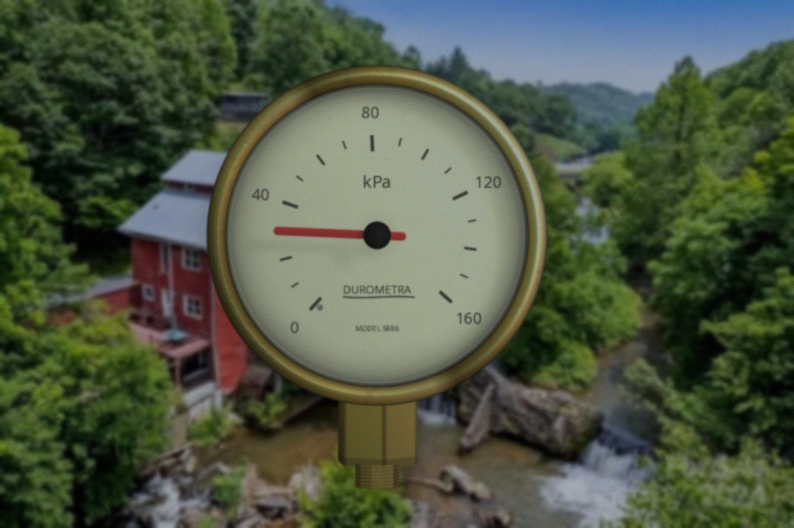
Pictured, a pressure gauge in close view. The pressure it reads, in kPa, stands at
30 kPa
